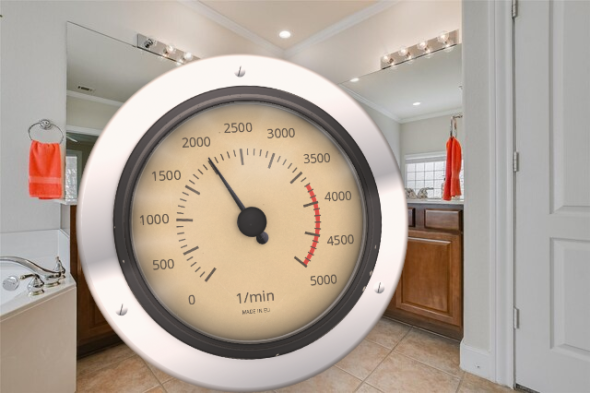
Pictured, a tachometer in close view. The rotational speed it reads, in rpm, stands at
2000 rpm
